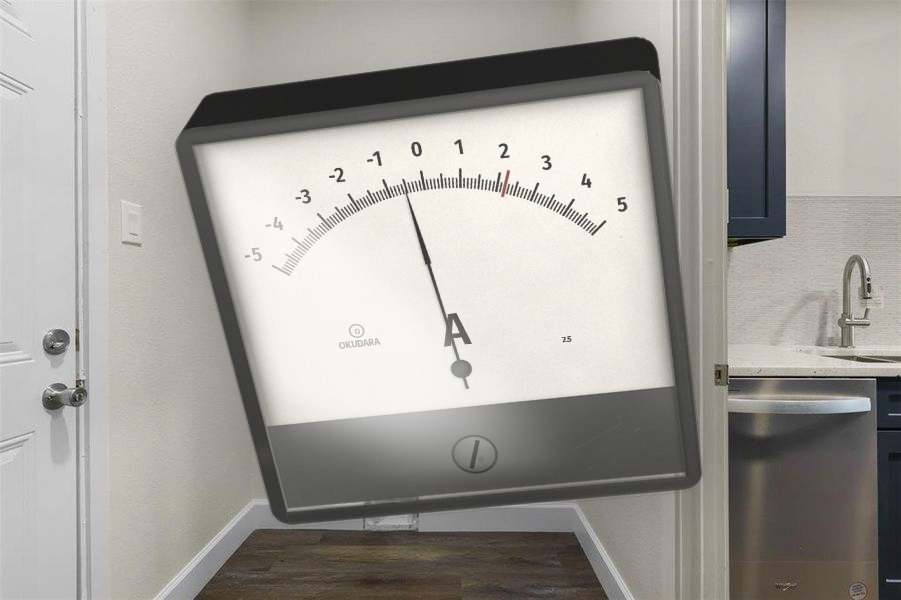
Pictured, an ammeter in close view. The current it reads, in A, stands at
-0.5 A
